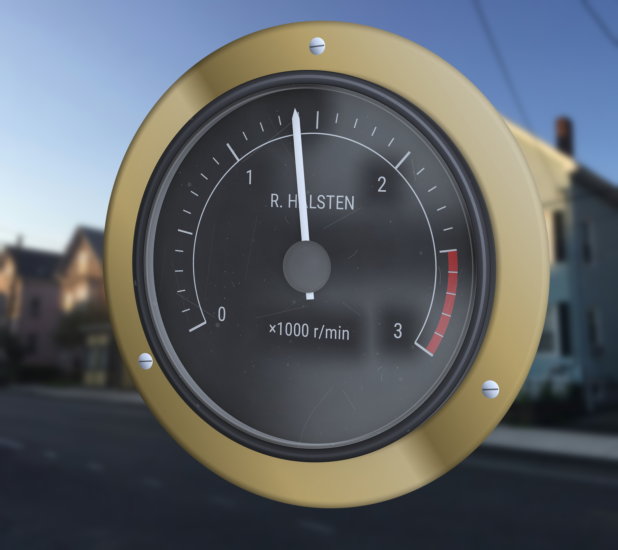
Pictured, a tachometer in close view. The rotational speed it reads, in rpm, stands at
1400 rpm
